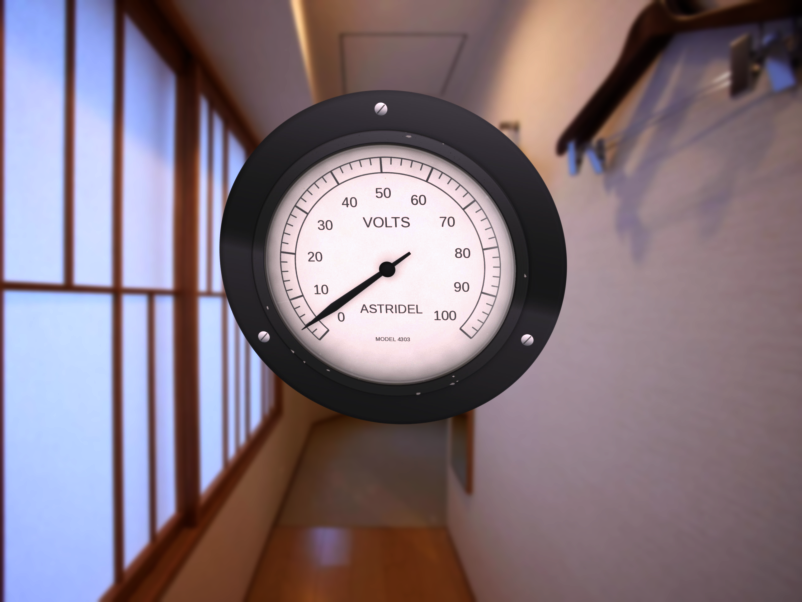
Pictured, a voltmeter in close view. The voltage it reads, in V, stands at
4 V
